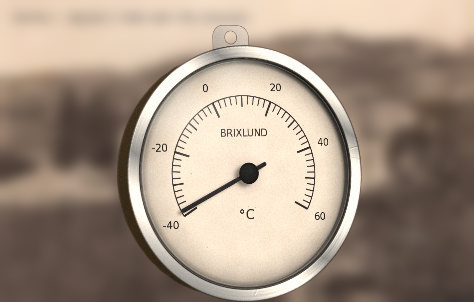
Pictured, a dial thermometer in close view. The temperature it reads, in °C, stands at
-38 °C
